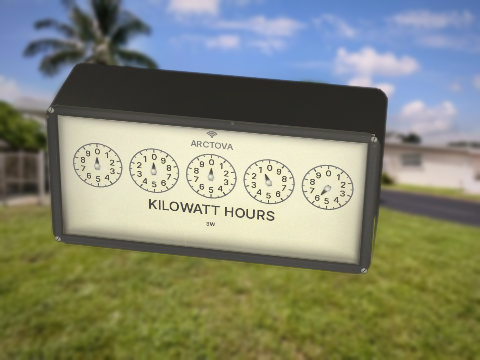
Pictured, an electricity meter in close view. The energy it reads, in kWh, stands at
6 kWh
